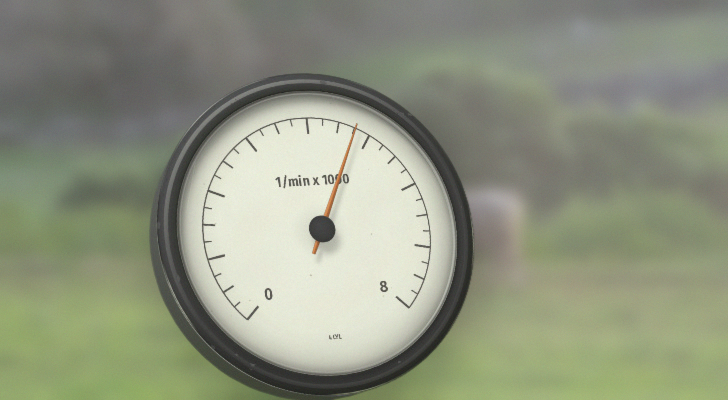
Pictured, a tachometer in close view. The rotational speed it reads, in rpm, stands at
4750 rpm
